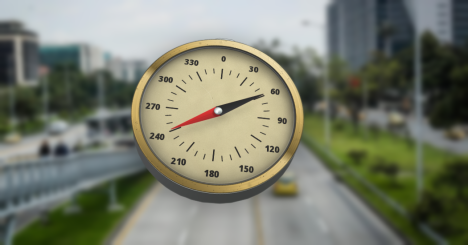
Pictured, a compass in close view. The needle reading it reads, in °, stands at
240 °
